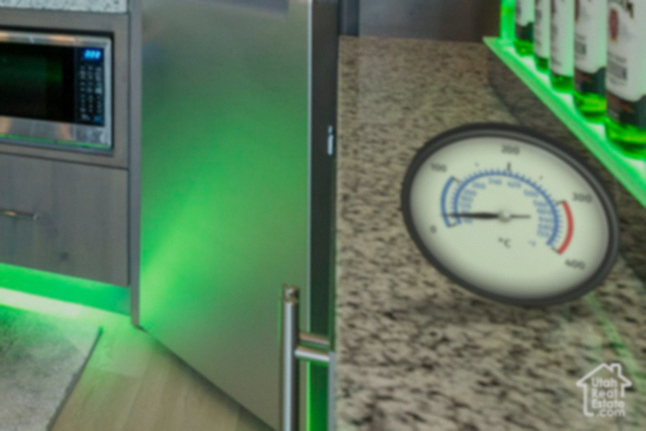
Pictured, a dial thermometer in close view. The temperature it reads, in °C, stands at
25 °C
